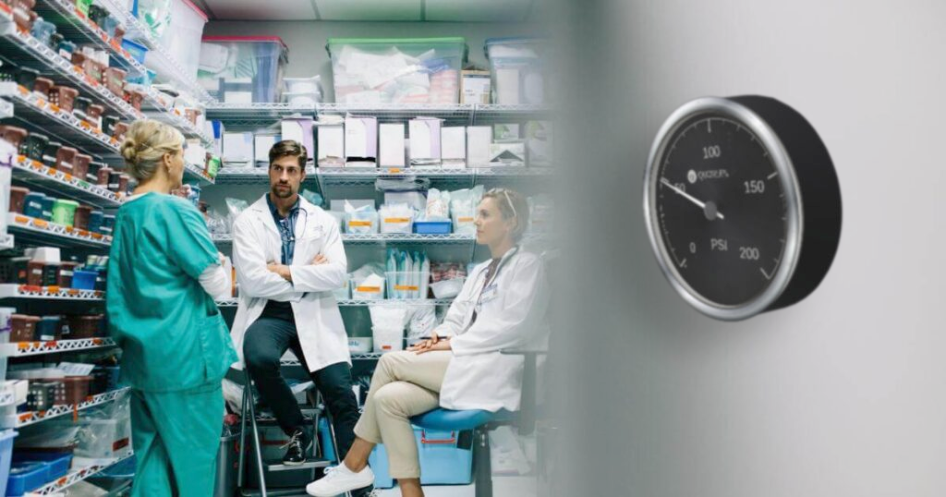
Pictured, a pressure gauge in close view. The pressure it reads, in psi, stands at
50 psi
